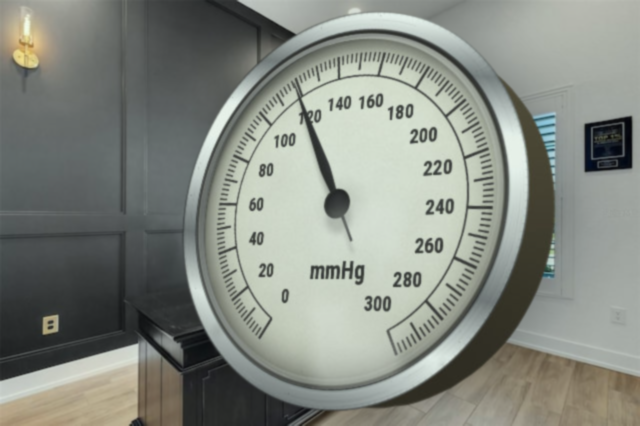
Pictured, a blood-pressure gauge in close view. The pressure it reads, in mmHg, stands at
120 mmHg
